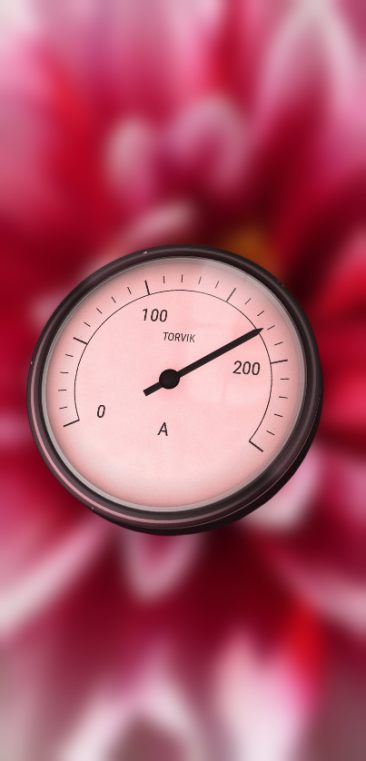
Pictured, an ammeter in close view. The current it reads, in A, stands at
180 A
